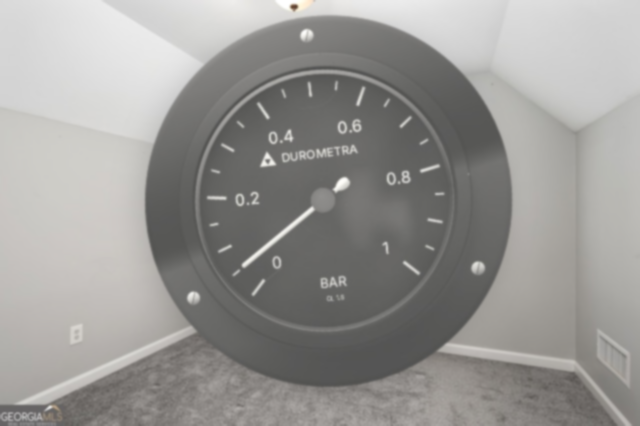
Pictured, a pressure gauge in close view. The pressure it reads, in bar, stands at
0.05 bar
